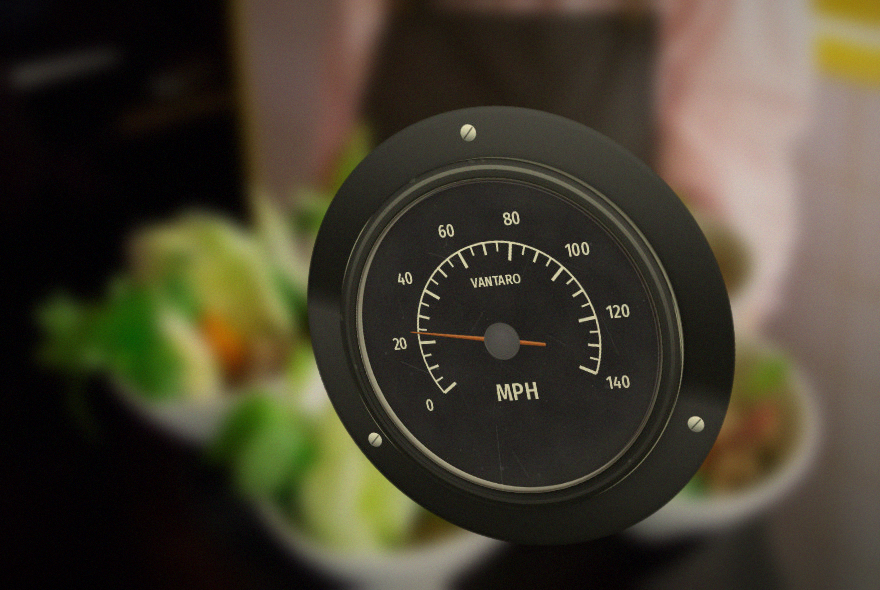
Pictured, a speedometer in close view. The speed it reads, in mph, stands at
25 mph
